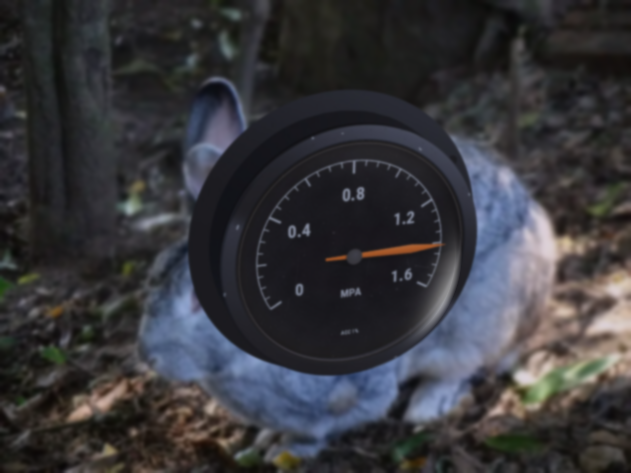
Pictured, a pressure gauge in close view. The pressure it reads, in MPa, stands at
1.4 MPa
